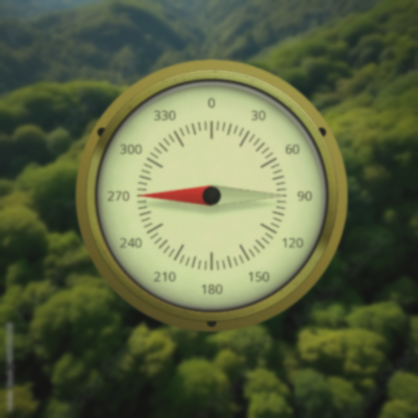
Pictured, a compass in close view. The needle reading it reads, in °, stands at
270 °
